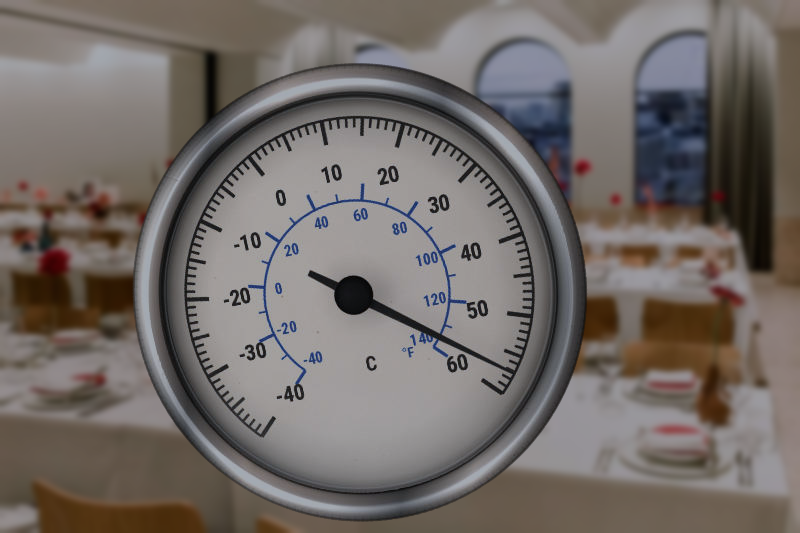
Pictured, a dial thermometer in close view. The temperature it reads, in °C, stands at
57 °C
